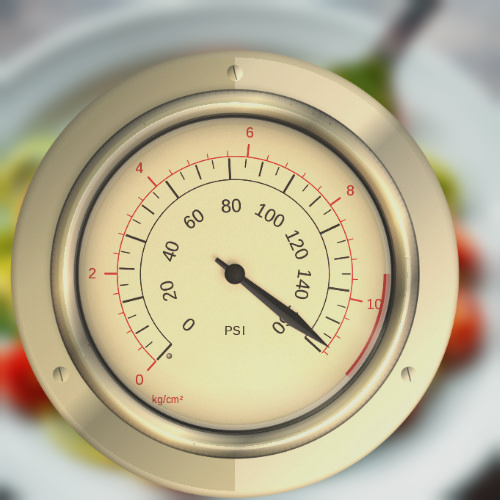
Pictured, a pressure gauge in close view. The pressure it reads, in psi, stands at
157.5 psi
